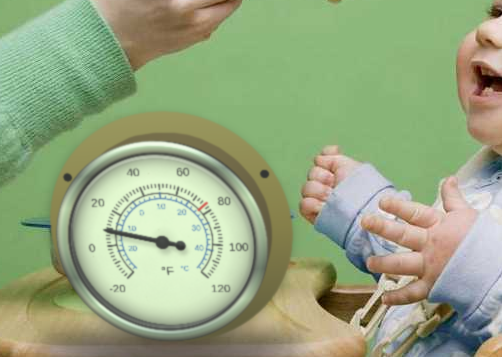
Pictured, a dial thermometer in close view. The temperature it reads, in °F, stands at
10 °F
